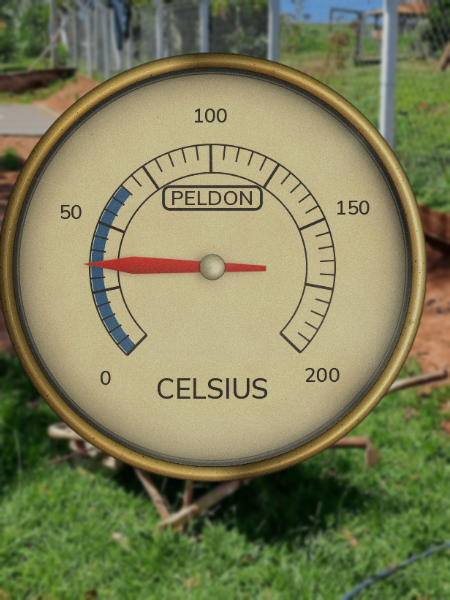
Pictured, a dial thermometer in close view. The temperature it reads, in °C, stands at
35 °C
